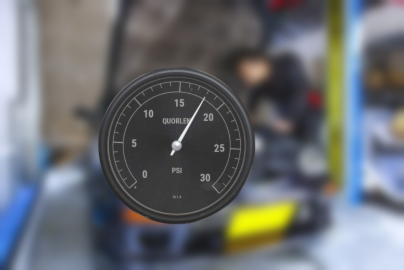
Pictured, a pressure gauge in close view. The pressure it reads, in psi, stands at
18 psi
